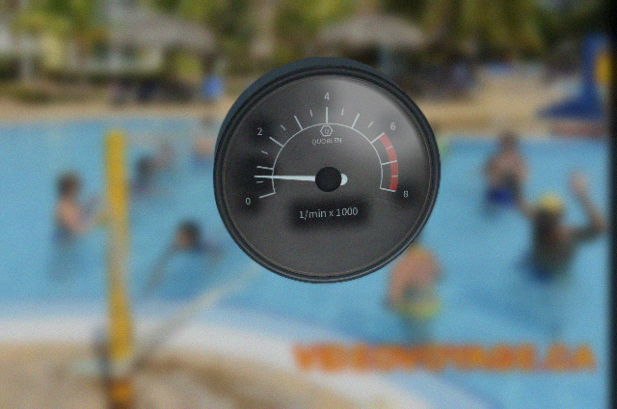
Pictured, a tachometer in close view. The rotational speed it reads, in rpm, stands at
750 rpm
